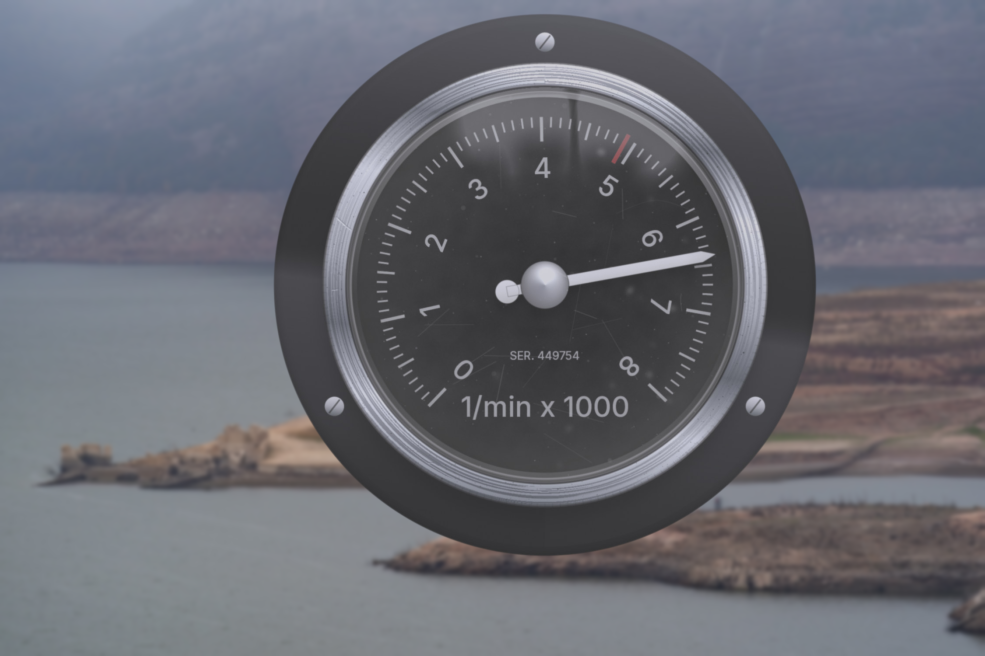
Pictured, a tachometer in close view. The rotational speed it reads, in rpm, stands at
6400 rpm
